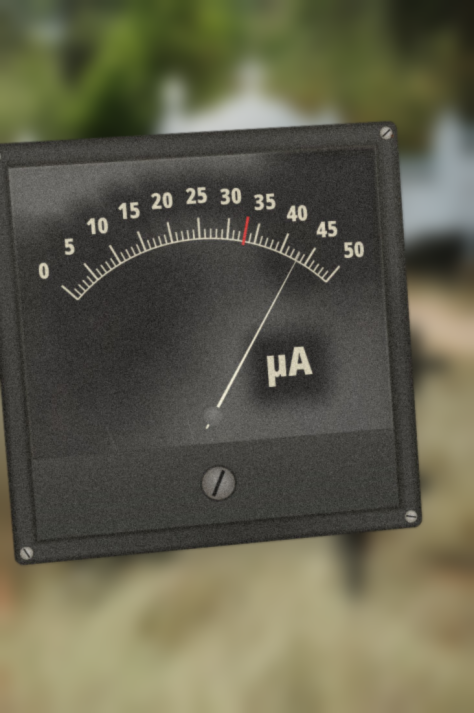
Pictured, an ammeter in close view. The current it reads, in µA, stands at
43 µA
